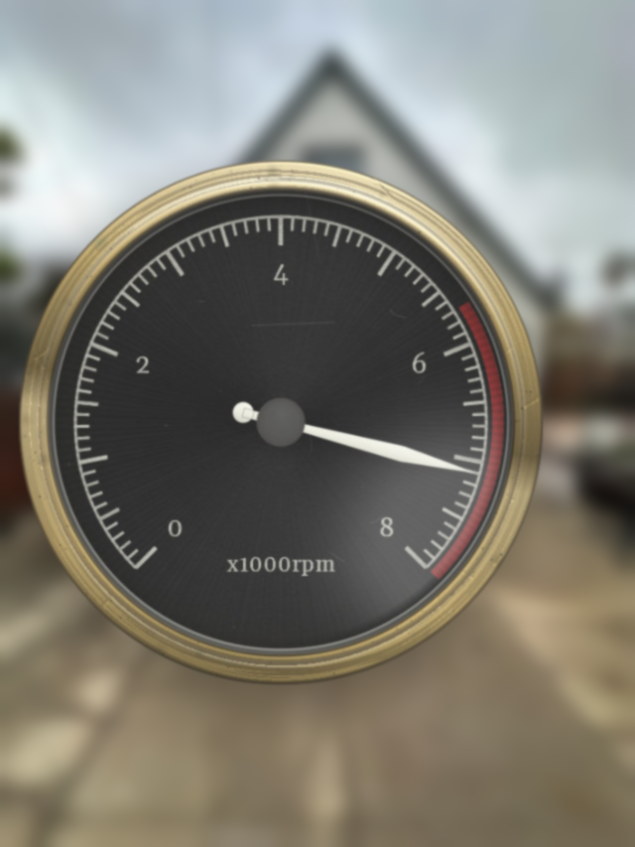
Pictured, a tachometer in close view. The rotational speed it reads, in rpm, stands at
7100 rpm
